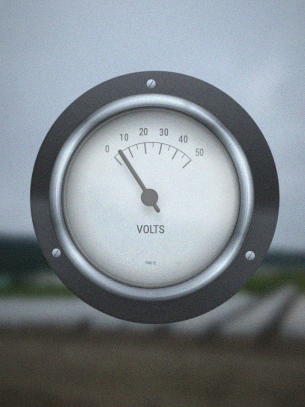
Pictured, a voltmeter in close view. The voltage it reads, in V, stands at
5 V
